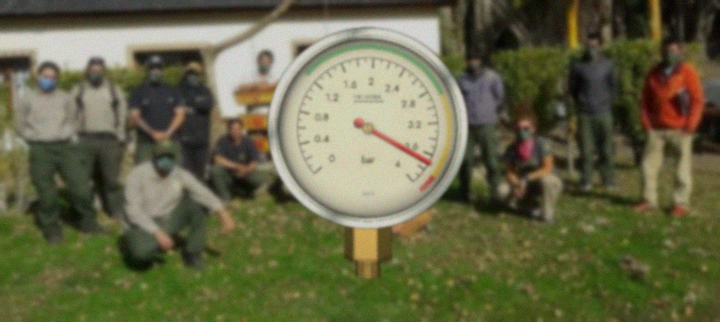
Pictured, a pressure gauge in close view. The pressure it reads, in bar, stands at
3.7 bar
